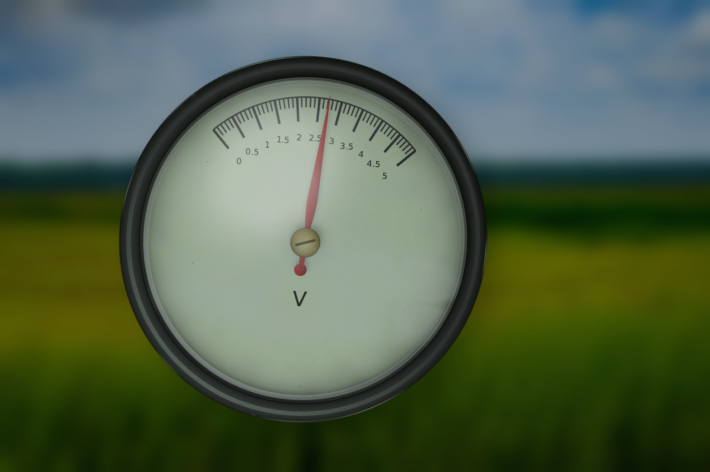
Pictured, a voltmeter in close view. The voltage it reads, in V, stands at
2.7 V
